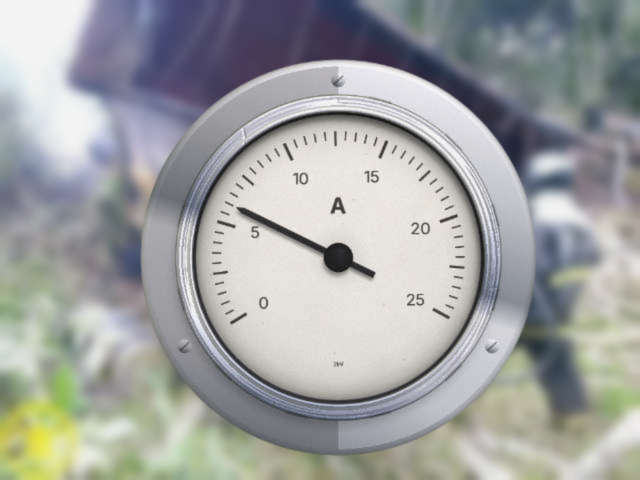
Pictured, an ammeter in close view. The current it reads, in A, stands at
6 A
